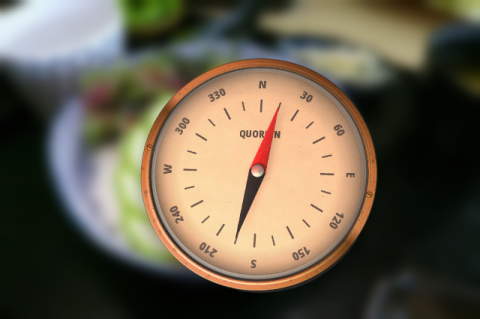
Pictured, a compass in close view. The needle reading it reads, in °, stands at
15 °
